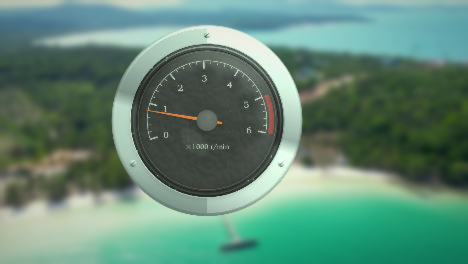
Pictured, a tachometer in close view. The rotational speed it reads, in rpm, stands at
800 rpm
